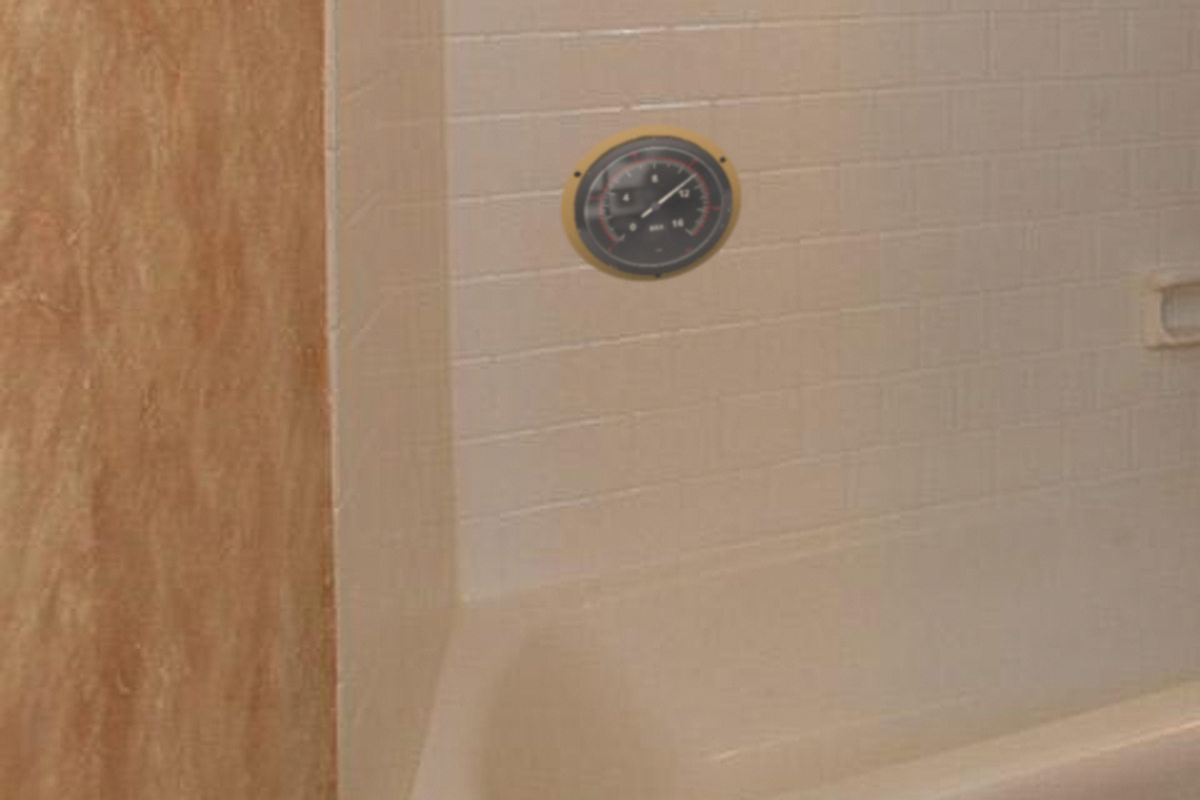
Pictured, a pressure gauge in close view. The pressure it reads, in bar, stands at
11 bar
